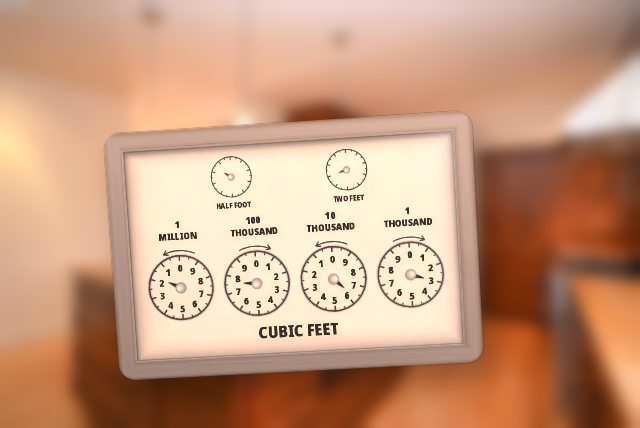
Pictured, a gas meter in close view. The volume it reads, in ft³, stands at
176300 ft³
